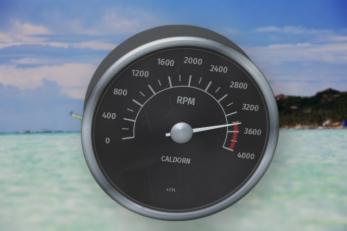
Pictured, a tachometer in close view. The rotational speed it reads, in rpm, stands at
3400 rpm
